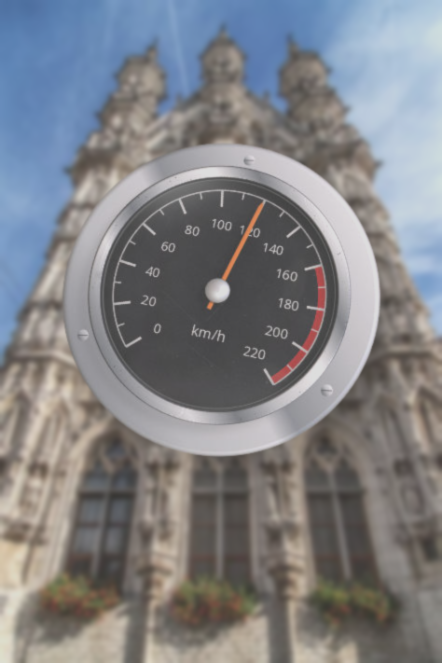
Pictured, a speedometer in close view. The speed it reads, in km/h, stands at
120 km/h
